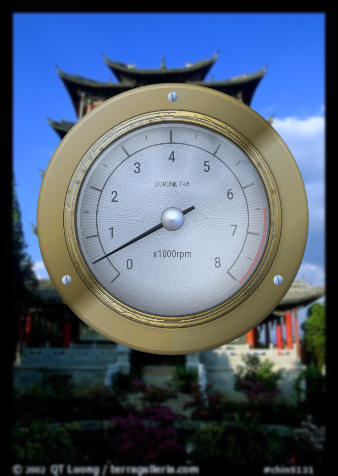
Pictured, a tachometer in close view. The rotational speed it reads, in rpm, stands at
500 rpm
